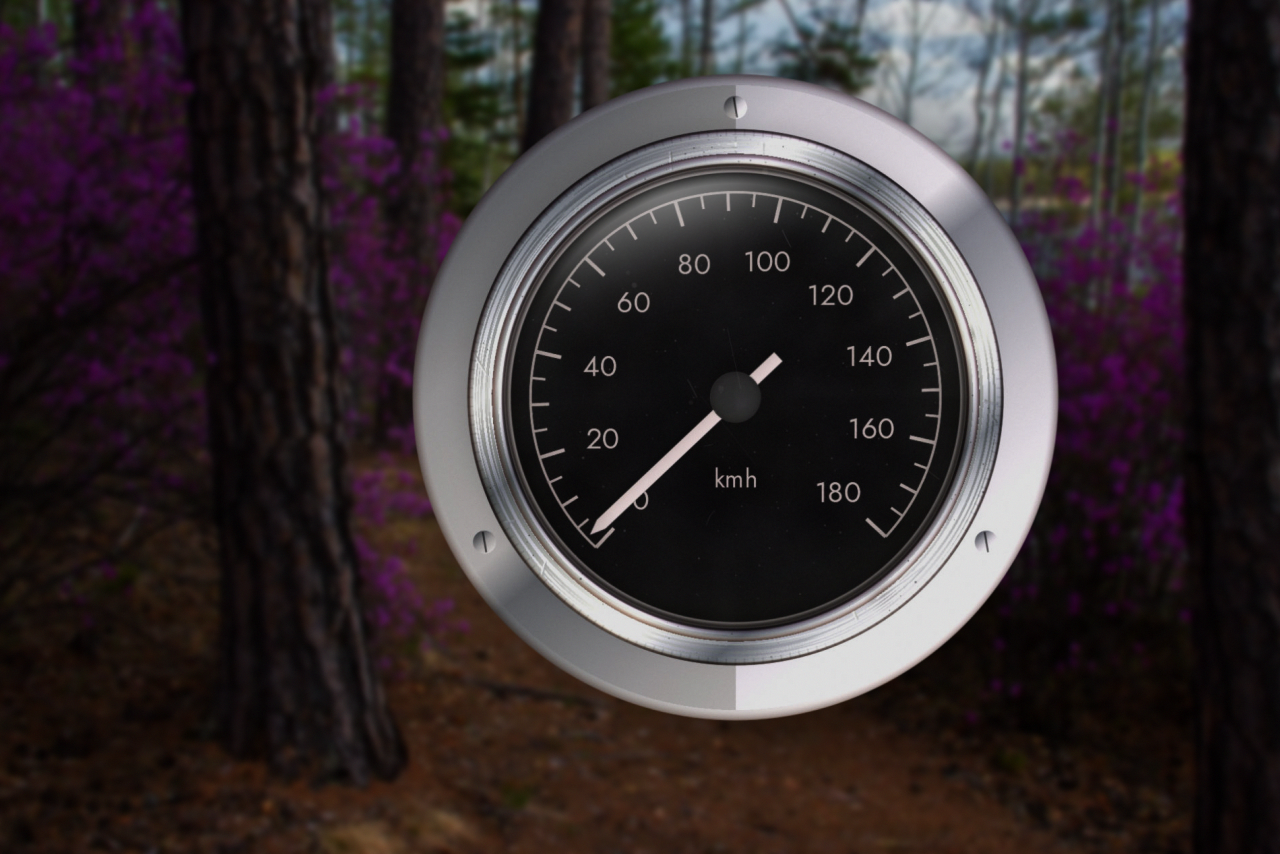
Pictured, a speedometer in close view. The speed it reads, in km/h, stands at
2.5 km/h
